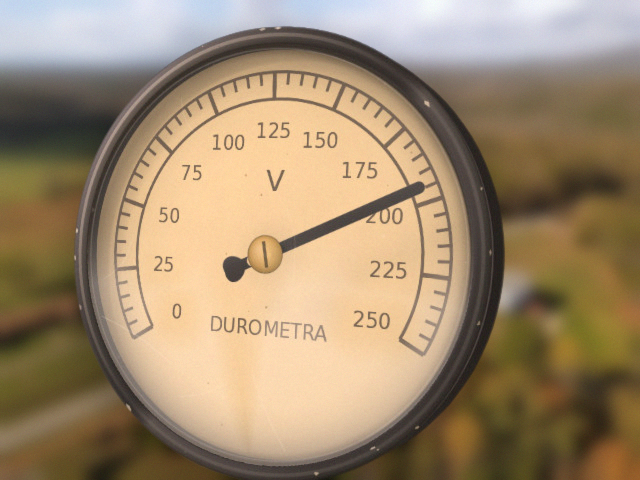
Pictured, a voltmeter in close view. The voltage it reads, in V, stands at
195 V
